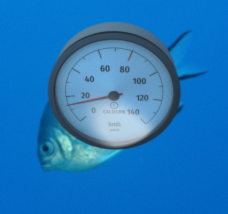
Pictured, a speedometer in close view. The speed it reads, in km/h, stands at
15 km/h
